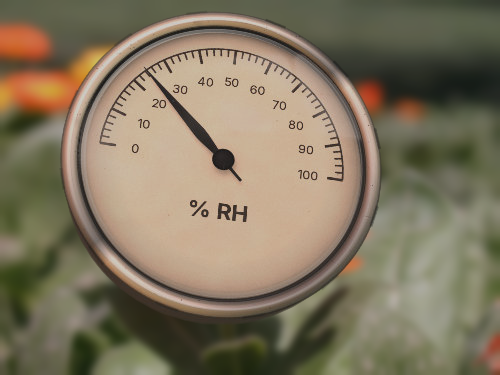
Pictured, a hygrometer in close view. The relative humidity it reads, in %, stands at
24 %
